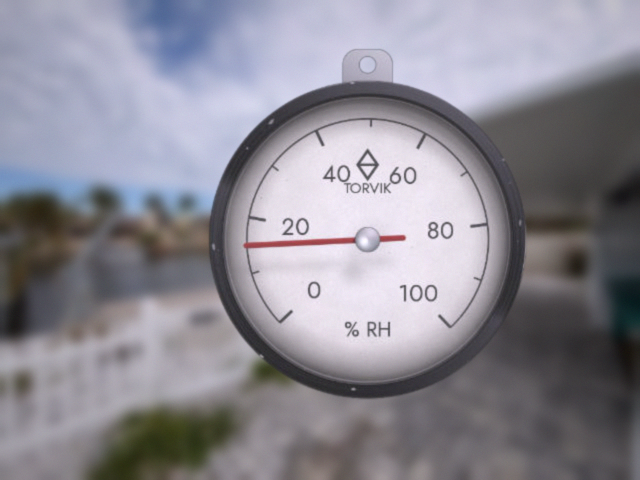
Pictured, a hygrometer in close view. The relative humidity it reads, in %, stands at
15 %
